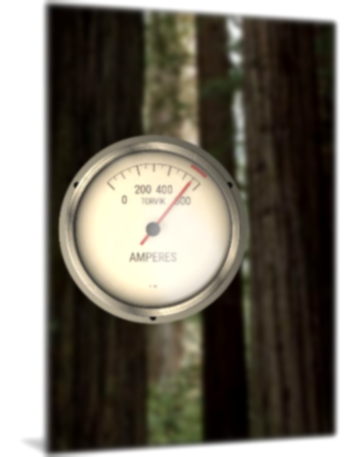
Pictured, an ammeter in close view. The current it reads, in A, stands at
550 A
